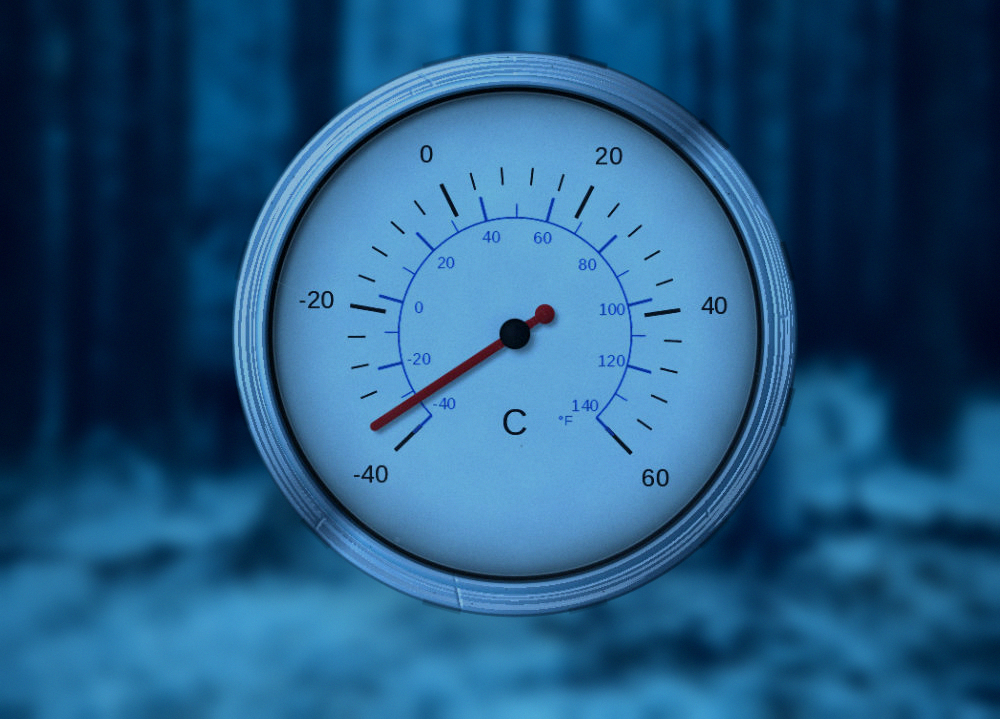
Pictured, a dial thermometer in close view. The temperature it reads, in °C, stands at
-36 °C
